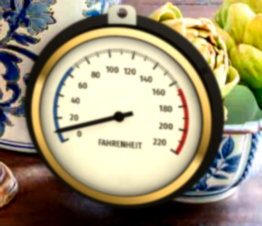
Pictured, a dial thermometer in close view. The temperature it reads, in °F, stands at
10 °F
